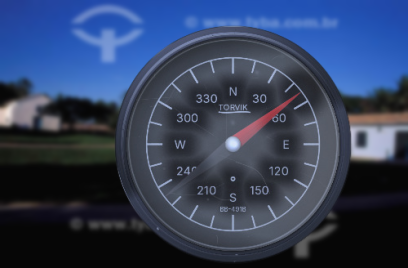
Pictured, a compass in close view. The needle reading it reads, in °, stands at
52.5 °
